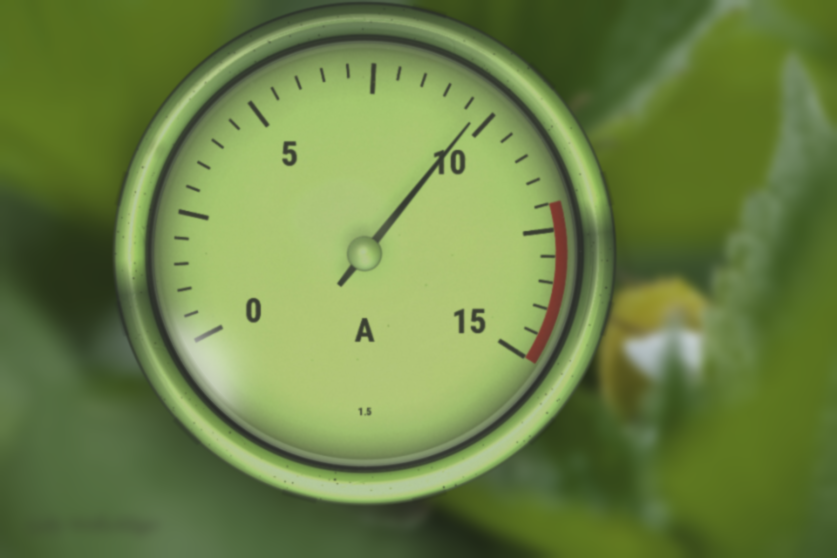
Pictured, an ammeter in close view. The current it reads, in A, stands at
9.75 A
